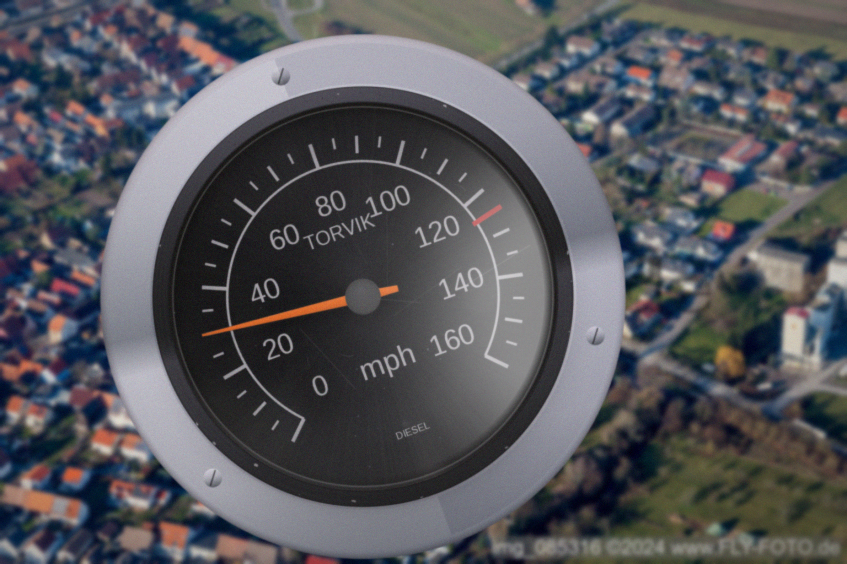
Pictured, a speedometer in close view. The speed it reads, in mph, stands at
30 mph
